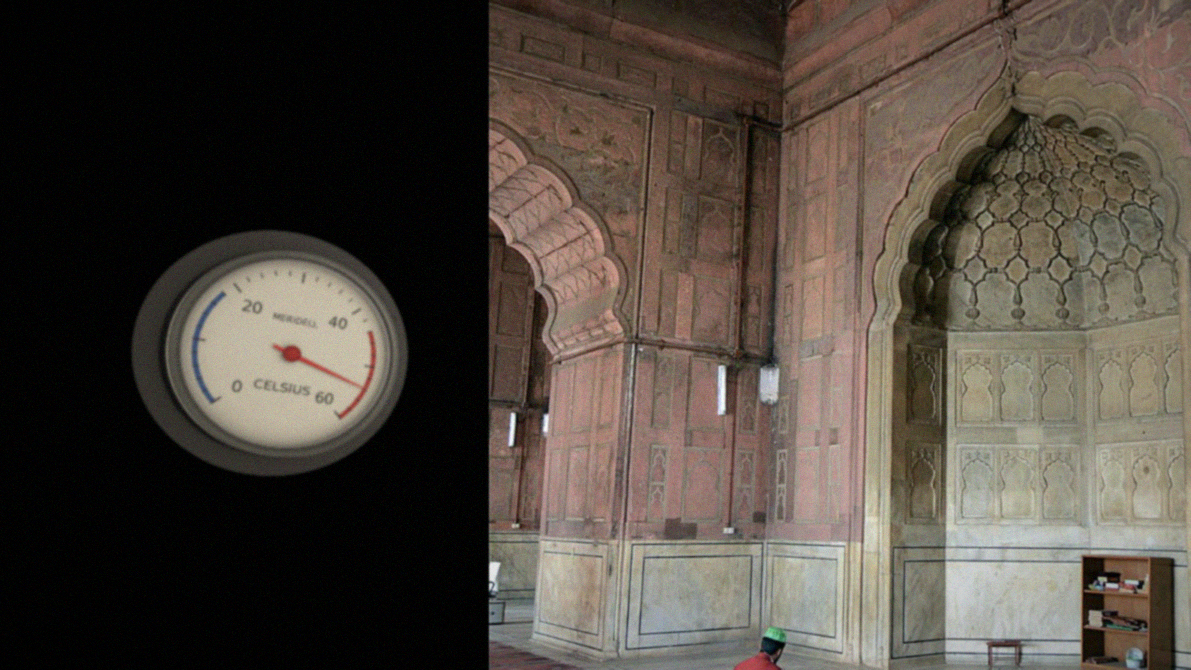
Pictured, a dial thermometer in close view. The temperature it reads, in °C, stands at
54 °C
